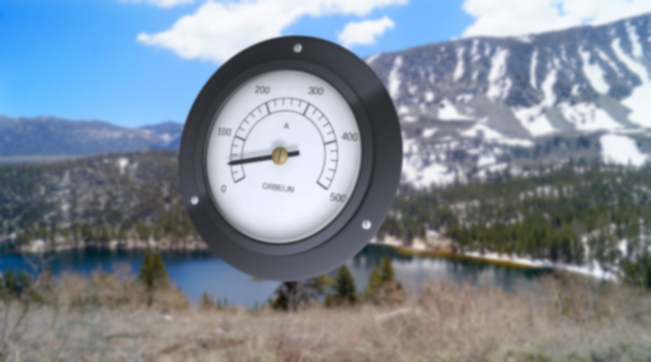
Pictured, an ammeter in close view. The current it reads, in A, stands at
40 A
